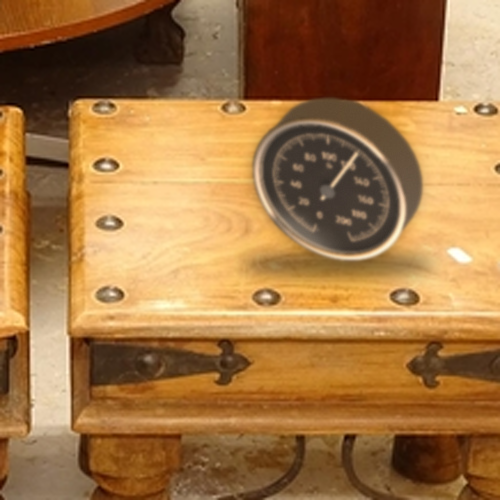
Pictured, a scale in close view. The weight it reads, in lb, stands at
120 lb
